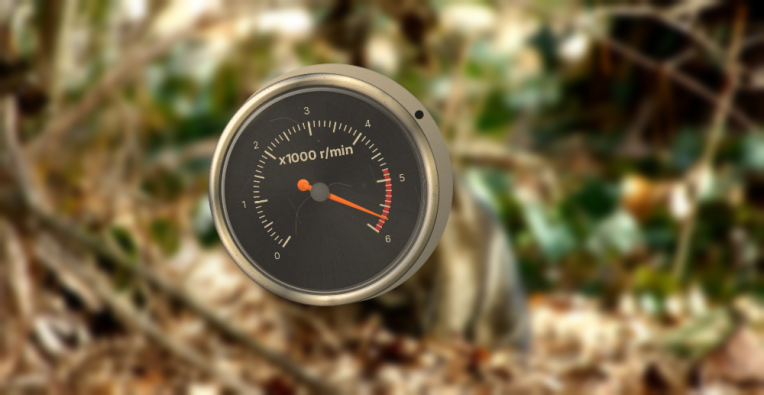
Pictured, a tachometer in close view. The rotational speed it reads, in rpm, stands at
5700 rpm
